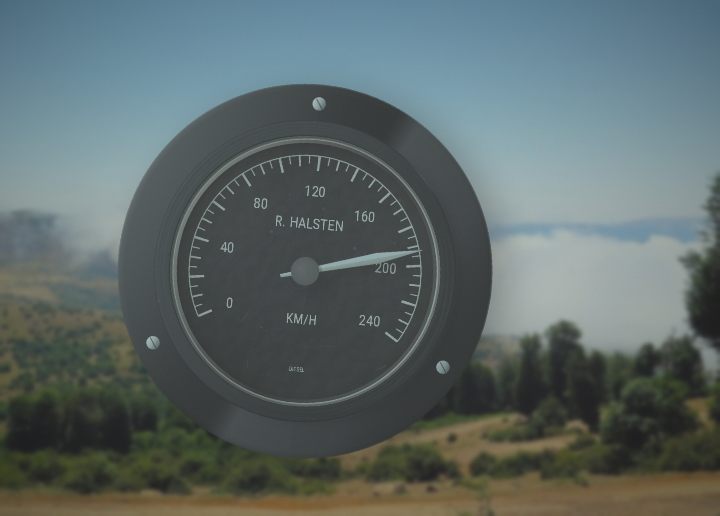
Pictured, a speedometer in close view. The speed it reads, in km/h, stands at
192.5 km/h
